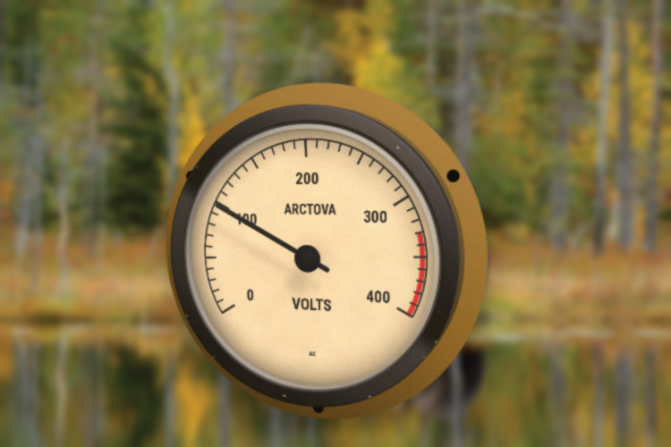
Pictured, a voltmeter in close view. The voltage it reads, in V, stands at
100 V
